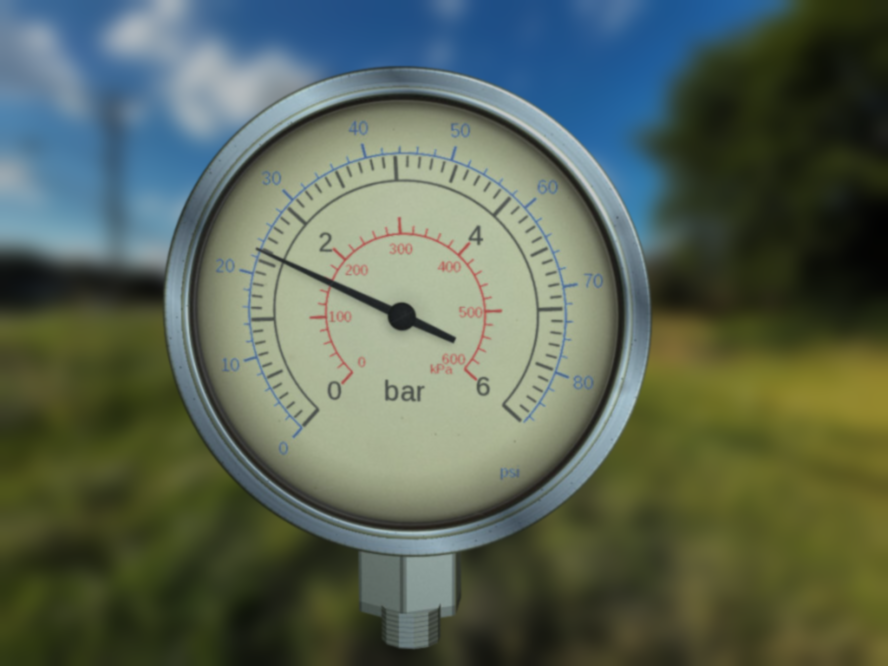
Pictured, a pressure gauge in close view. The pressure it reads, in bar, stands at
1.6 bar
